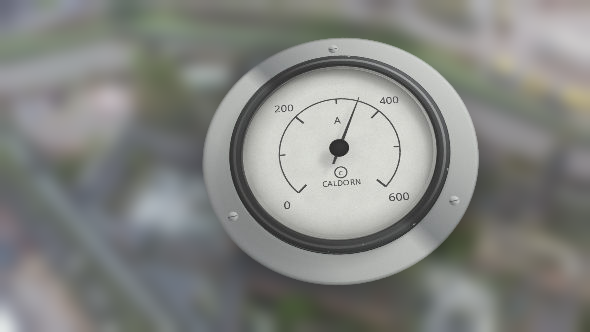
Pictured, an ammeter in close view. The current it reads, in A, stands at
350 A
